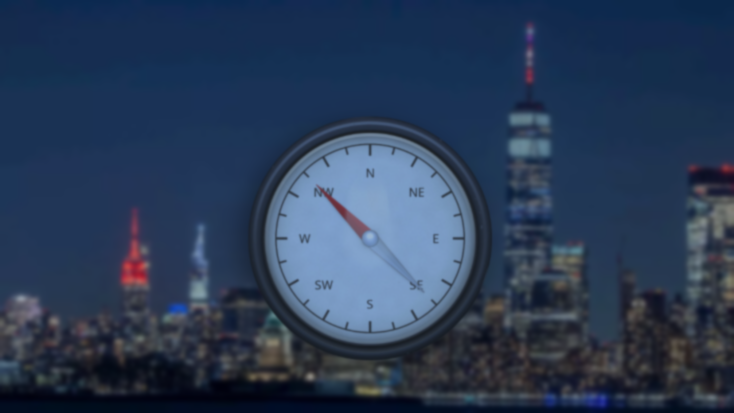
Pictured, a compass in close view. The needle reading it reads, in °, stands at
315 °
